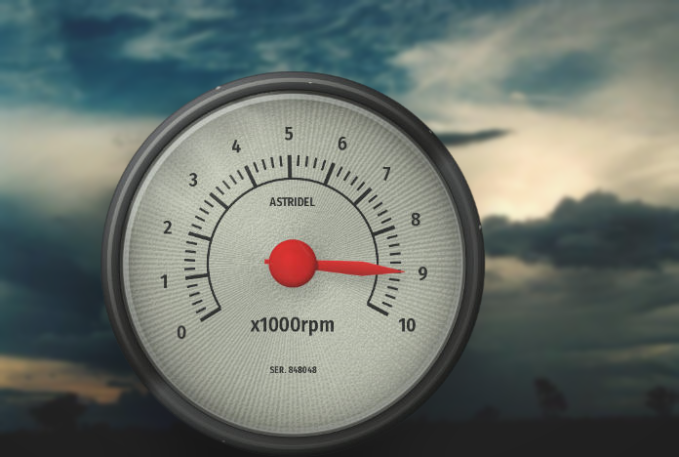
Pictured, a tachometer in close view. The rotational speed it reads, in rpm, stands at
9000 rpm
